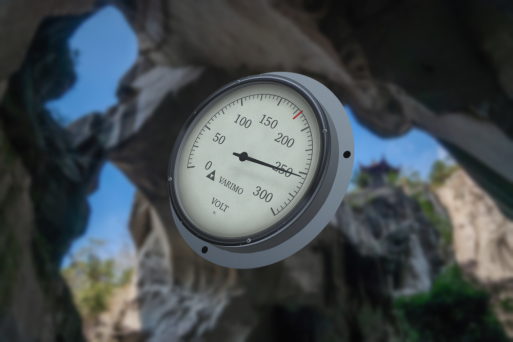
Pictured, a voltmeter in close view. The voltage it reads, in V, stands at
255 V
